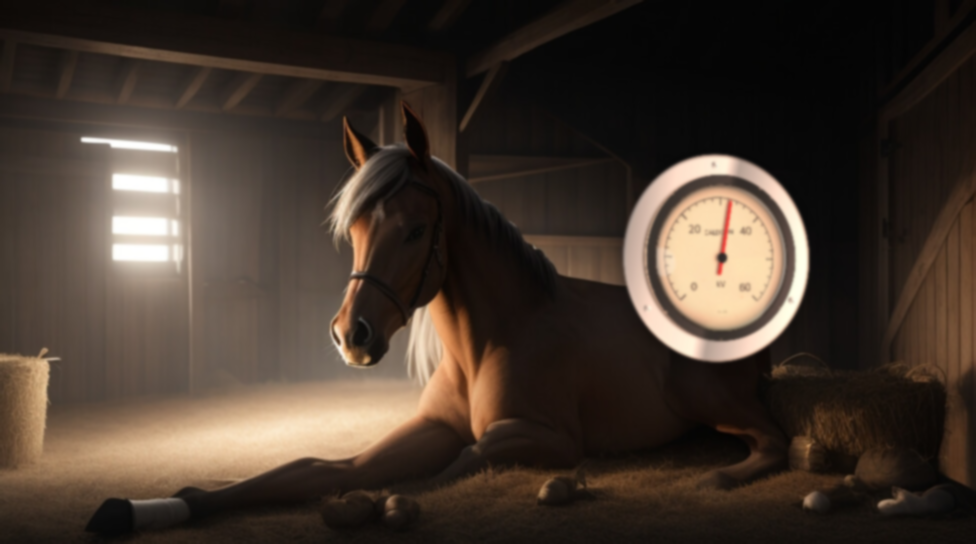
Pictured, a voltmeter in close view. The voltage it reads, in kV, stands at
32 kV
